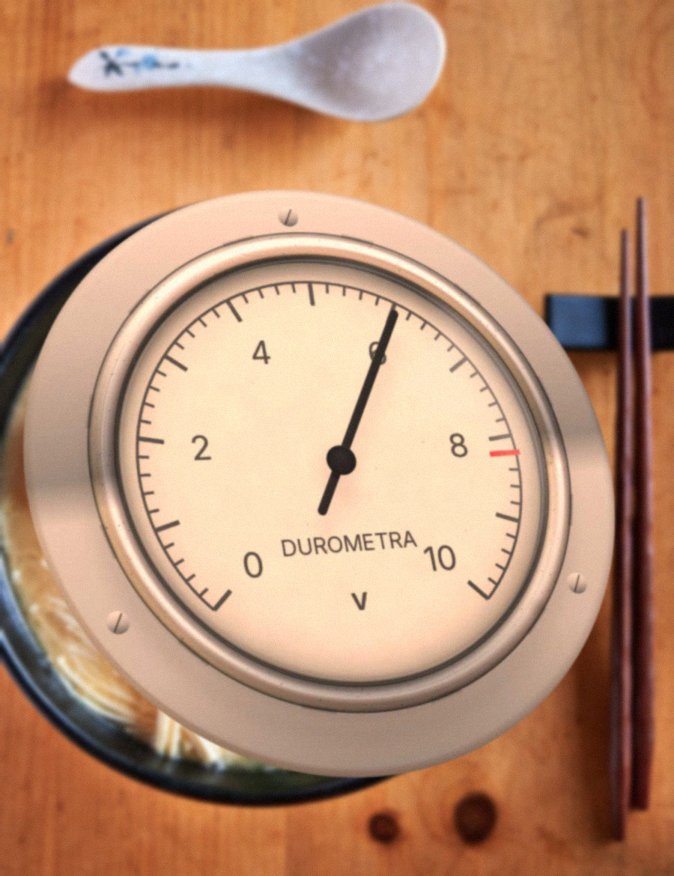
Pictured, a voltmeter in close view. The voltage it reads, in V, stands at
6 V
